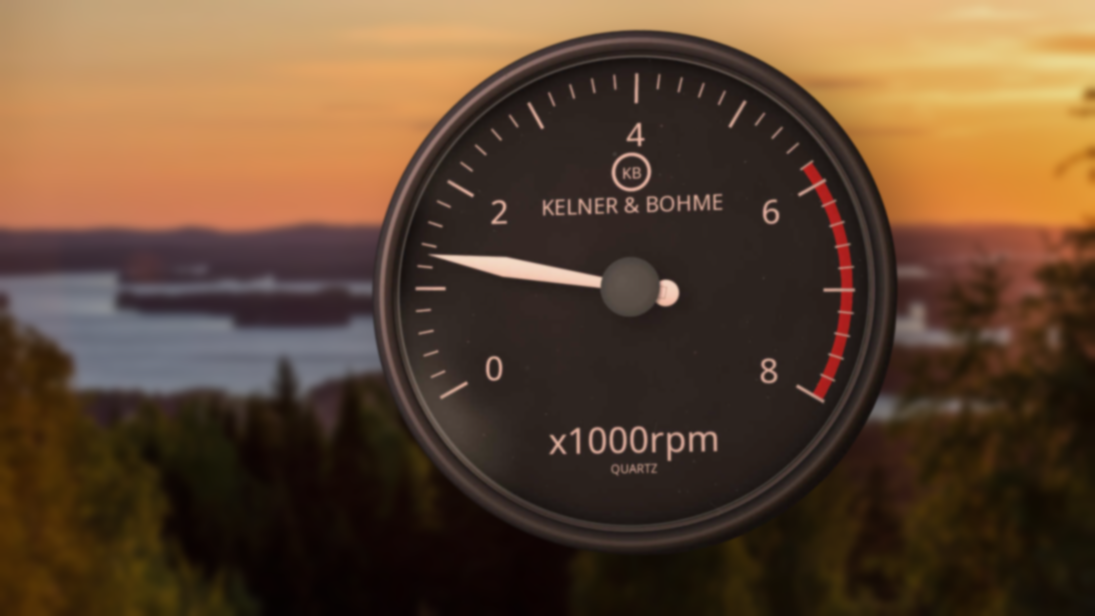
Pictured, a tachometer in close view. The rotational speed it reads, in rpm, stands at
1300 rpm
